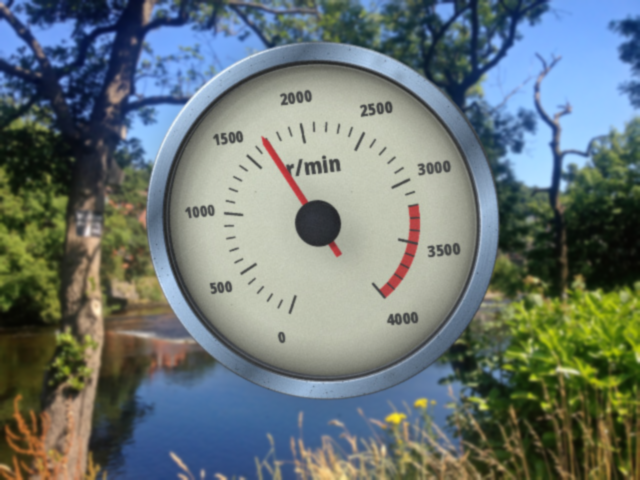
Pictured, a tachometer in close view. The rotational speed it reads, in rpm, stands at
1700 rpm
